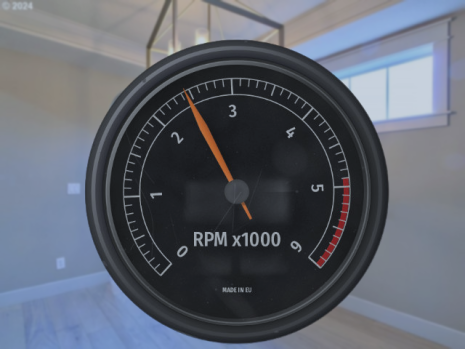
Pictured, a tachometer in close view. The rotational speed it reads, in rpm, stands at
2450 rpm
